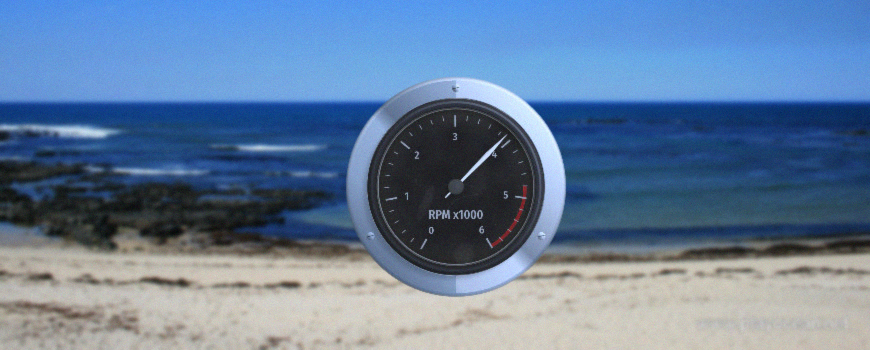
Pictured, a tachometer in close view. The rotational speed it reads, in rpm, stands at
3900 rpm
